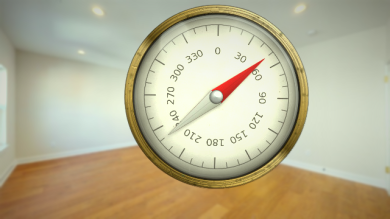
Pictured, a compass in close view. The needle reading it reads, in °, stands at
50 °
